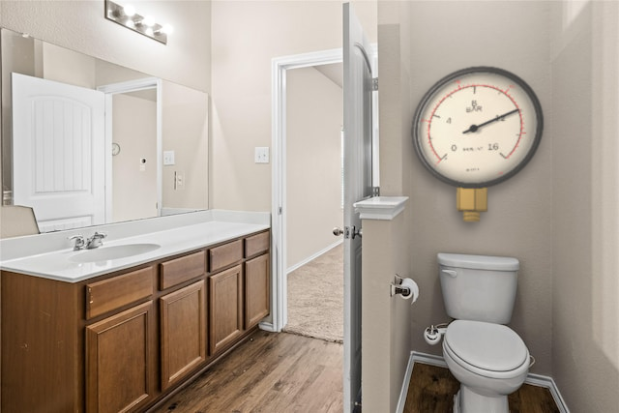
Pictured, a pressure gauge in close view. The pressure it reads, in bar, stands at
12 bar
